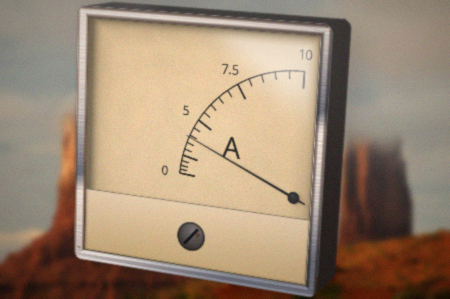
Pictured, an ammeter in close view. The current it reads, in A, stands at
4 A
